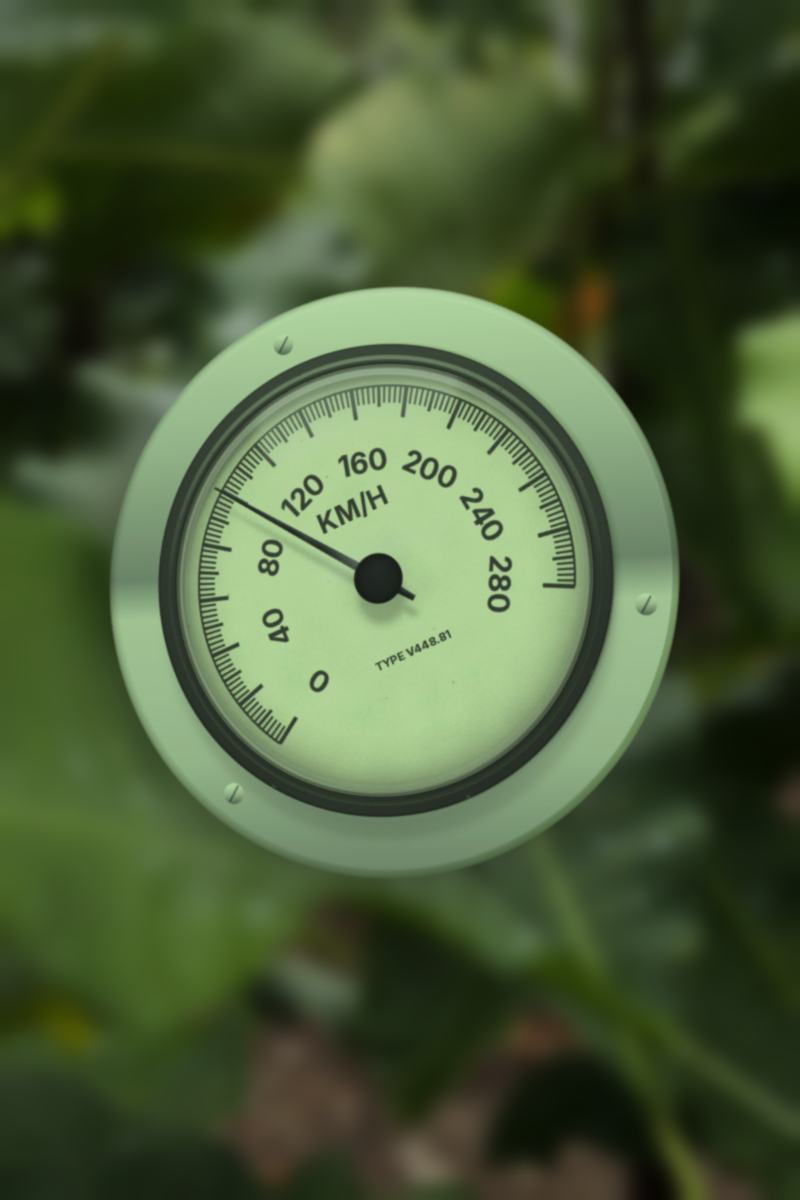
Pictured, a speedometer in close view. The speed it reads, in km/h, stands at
100 km/h
